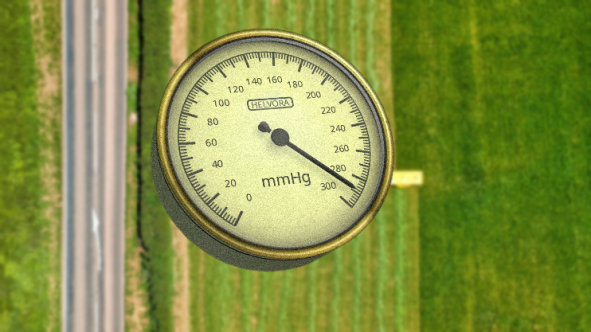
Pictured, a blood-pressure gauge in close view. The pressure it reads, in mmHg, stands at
290 mmHg
